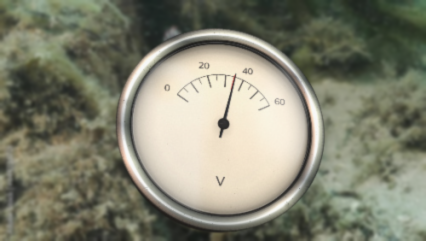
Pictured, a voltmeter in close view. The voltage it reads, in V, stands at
35 V
